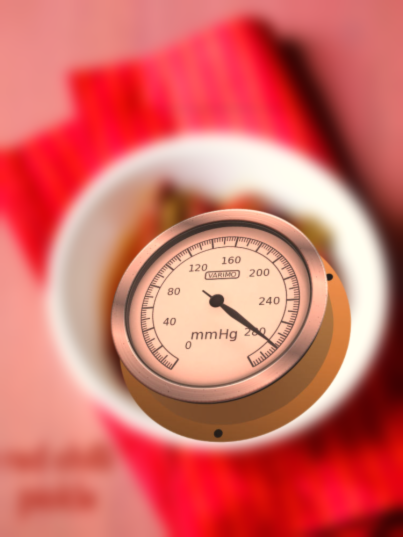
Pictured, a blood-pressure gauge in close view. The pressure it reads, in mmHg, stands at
280 mmHg
